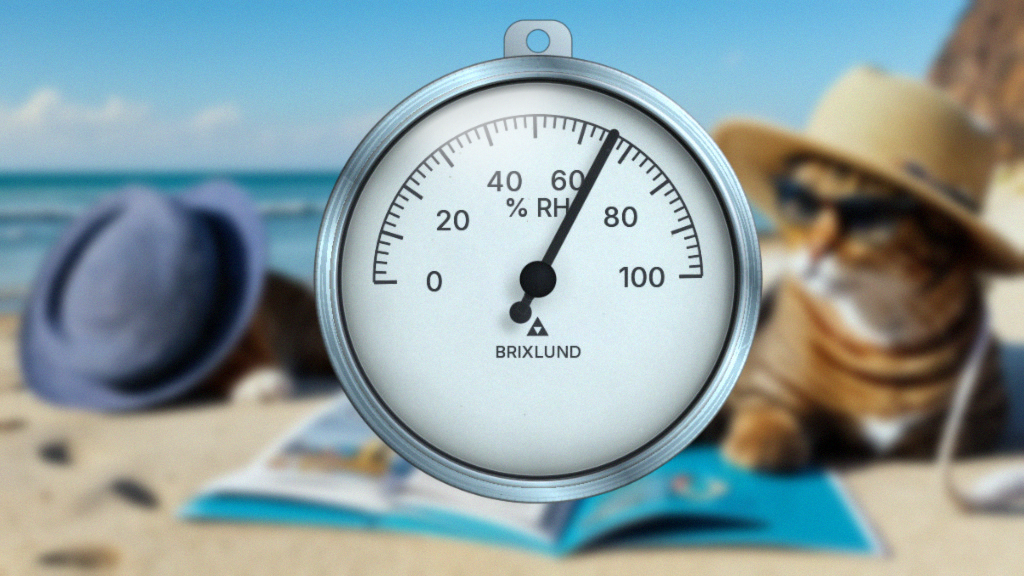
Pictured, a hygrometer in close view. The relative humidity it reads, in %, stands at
66 %
